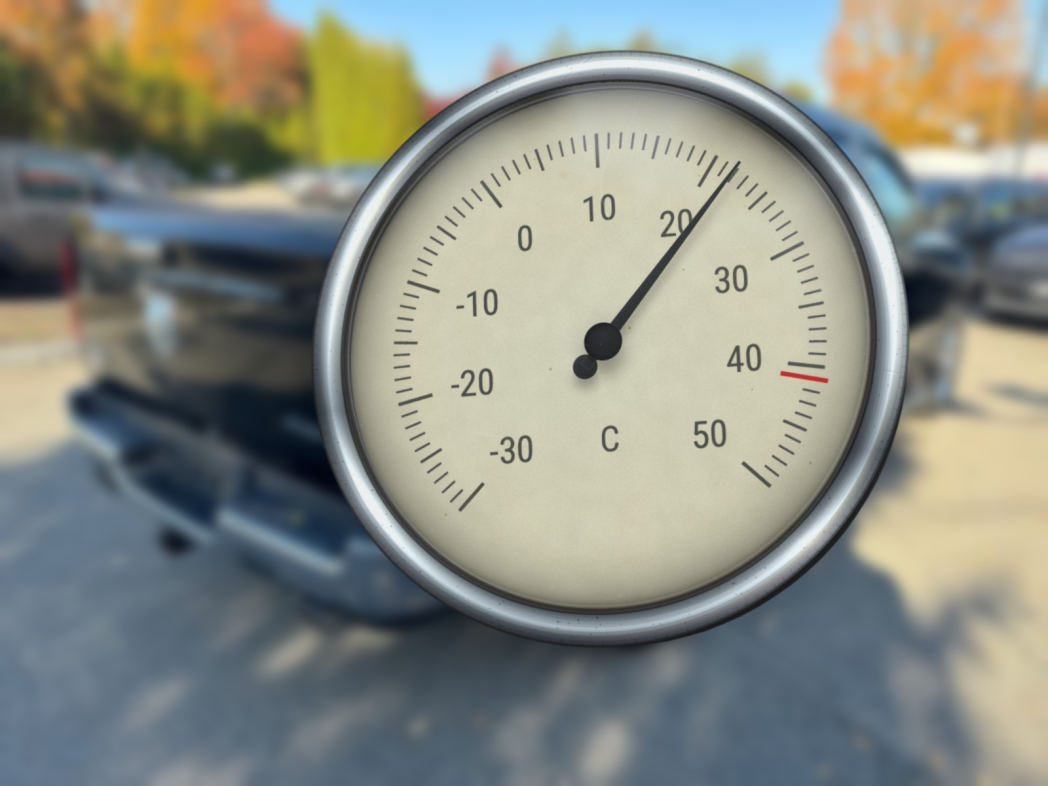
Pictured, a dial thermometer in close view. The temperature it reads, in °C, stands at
22 °C
